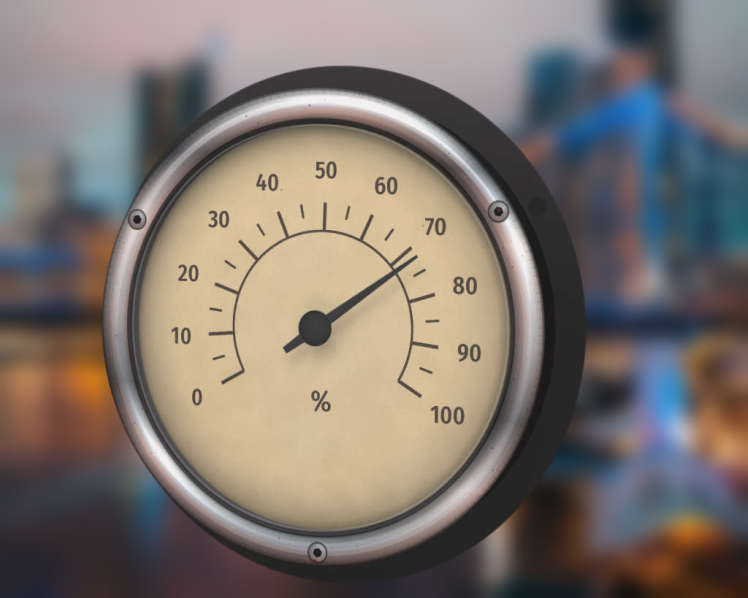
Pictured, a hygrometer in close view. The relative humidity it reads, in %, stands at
72.5 %
